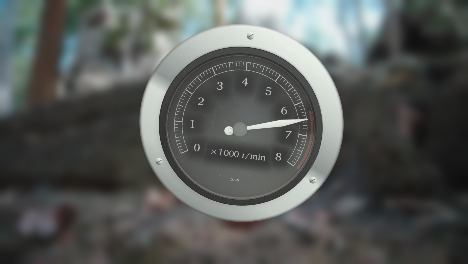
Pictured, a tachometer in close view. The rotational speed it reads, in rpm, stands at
6500 rpm
